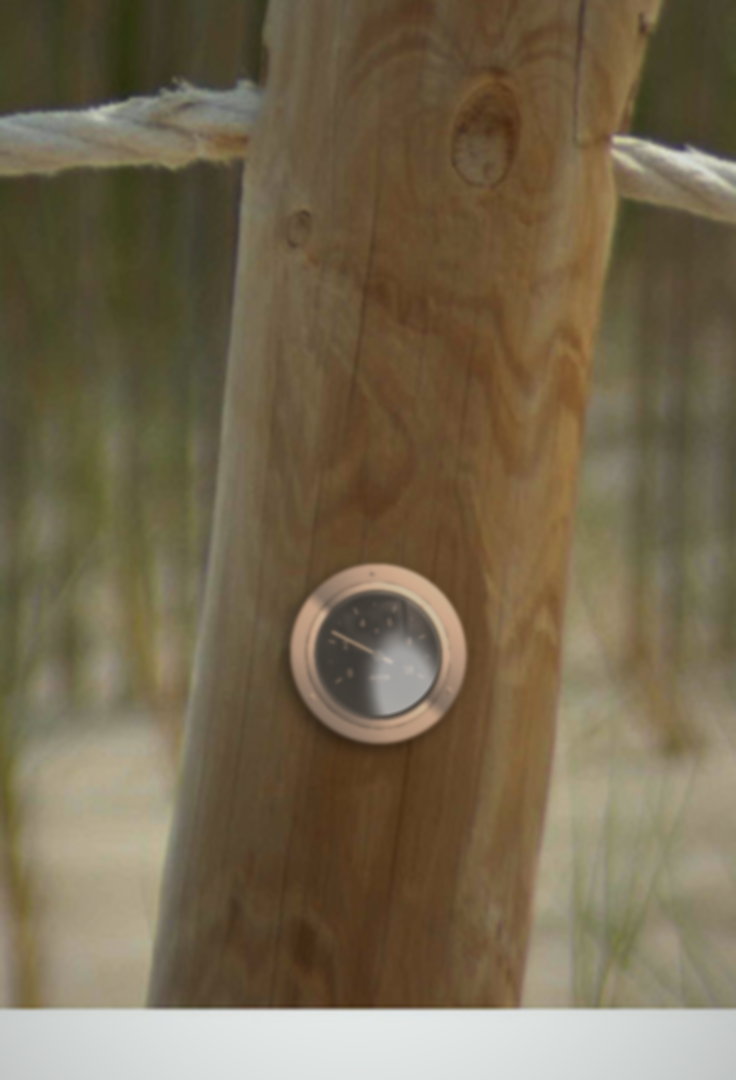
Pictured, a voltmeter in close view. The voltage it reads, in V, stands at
2.5 V
